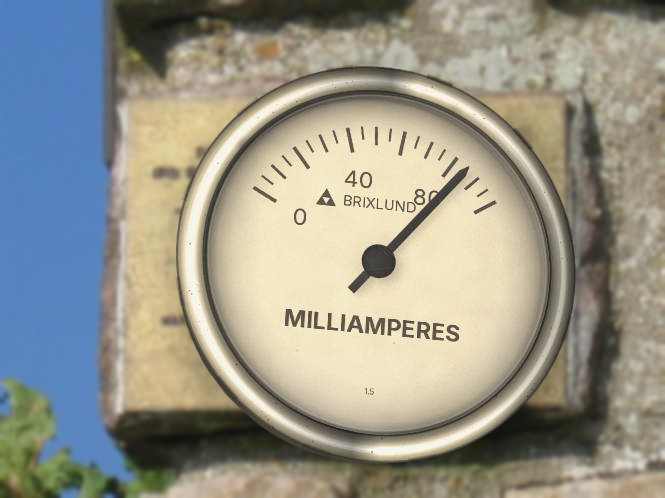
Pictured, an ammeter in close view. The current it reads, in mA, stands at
85 mA
